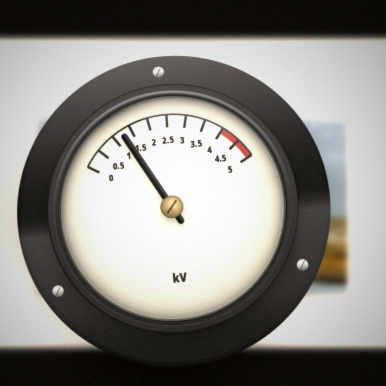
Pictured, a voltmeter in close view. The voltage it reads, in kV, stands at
1.25 kV
